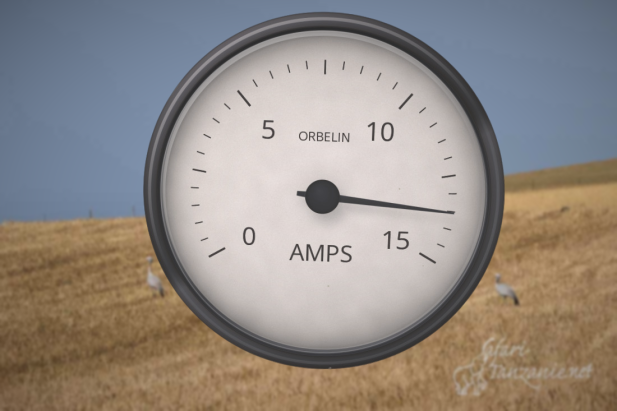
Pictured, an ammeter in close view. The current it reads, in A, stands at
13.5 A
